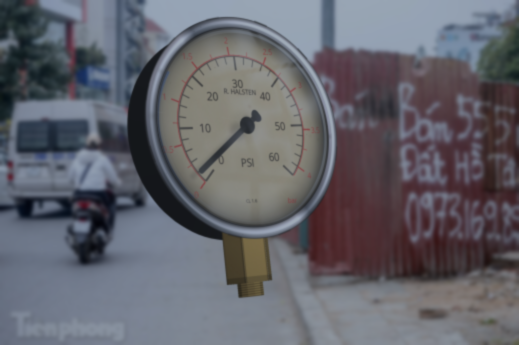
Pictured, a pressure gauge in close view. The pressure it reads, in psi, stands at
2 psi
